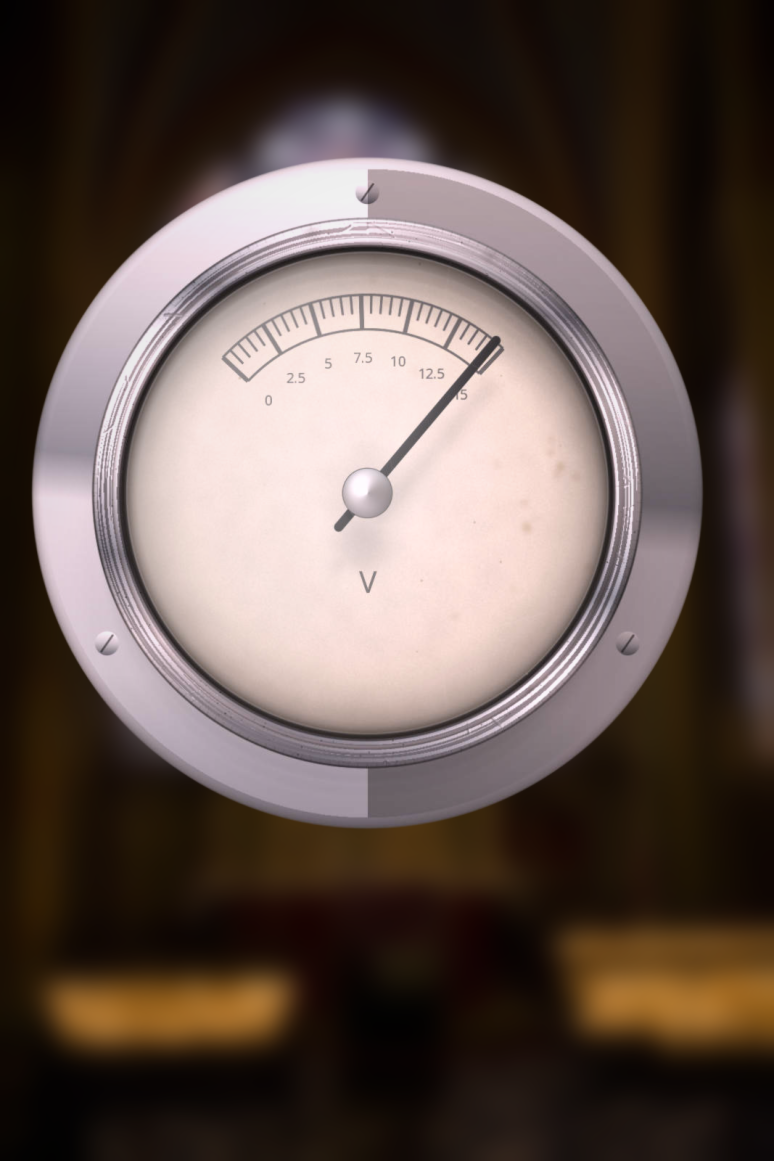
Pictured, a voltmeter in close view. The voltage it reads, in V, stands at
14.5 V
